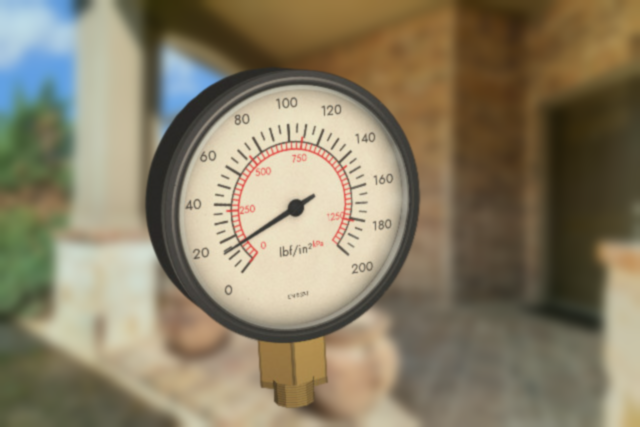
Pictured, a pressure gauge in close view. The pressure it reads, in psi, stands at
15 psi
